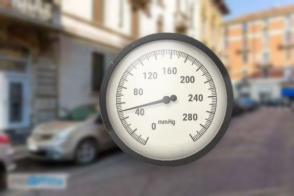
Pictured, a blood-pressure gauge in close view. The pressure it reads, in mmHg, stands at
50 mmHg
